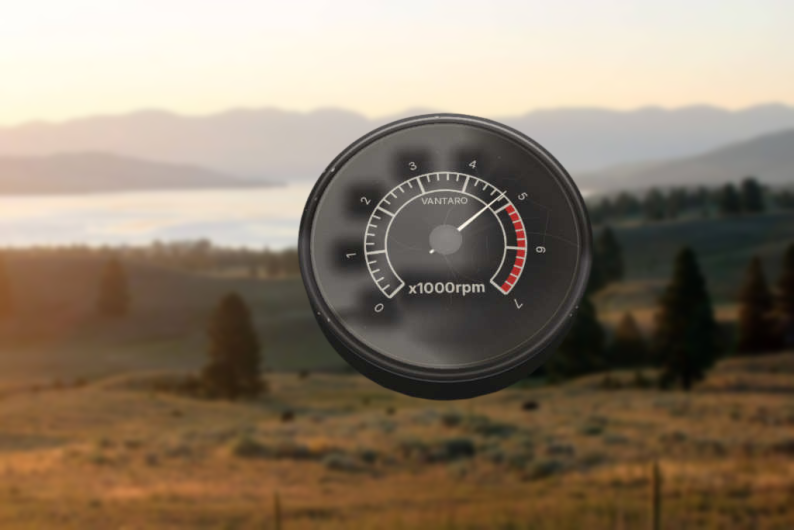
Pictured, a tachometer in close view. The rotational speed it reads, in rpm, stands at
4800 rpm
